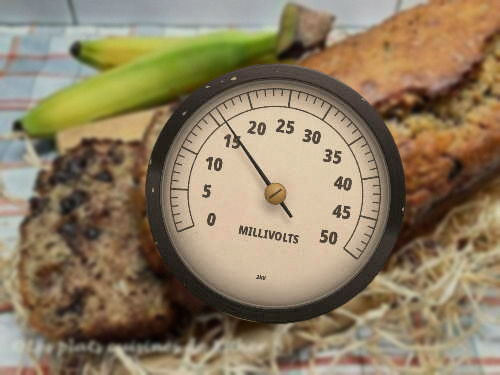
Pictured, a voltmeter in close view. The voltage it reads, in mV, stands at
16 mV
